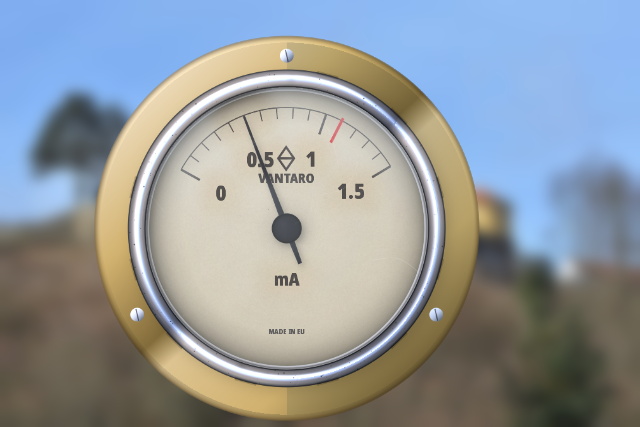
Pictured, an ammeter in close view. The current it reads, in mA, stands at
0.5 mA
